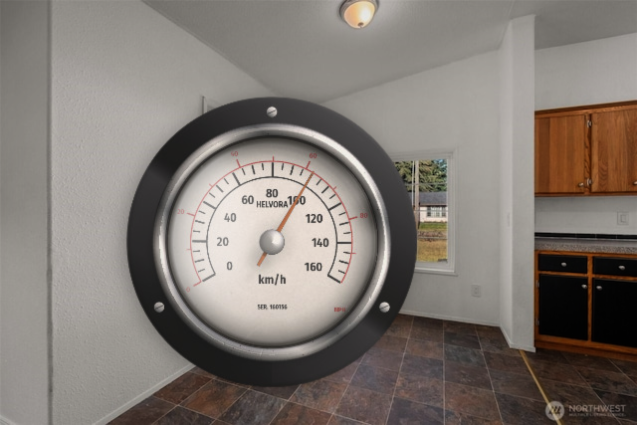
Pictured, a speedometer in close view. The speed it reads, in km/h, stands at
100 km/h
